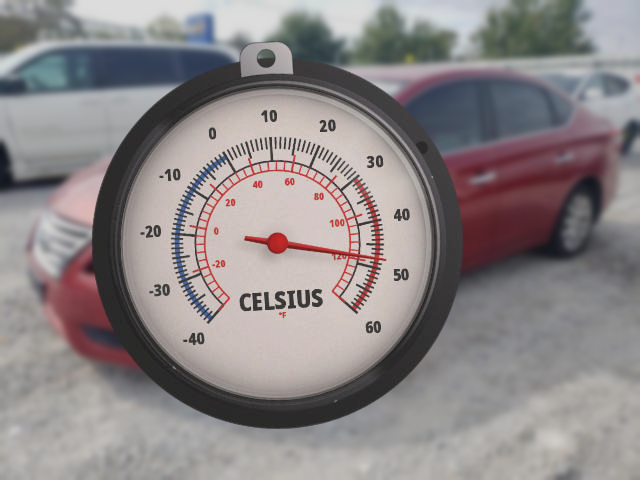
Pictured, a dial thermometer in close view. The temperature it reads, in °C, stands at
48 °C
